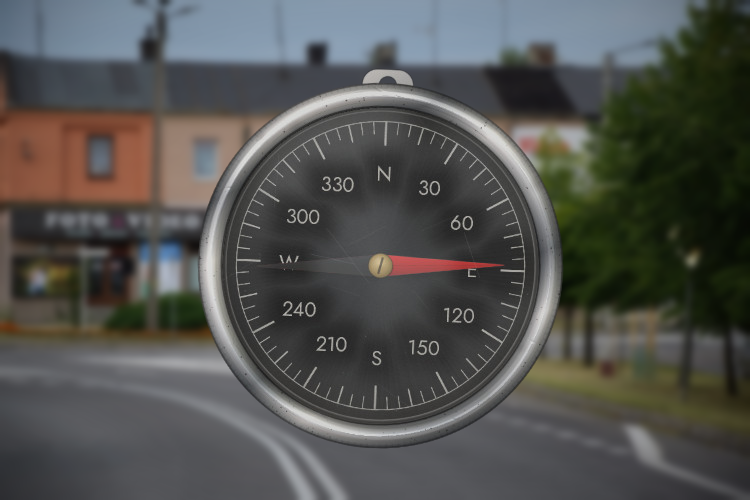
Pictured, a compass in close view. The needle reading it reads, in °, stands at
87.5 °
